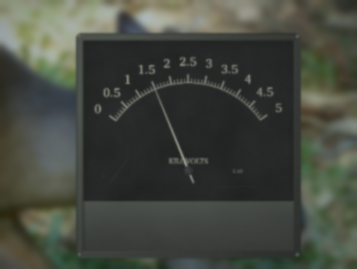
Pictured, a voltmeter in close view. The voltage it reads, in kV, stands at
1.5 kV
